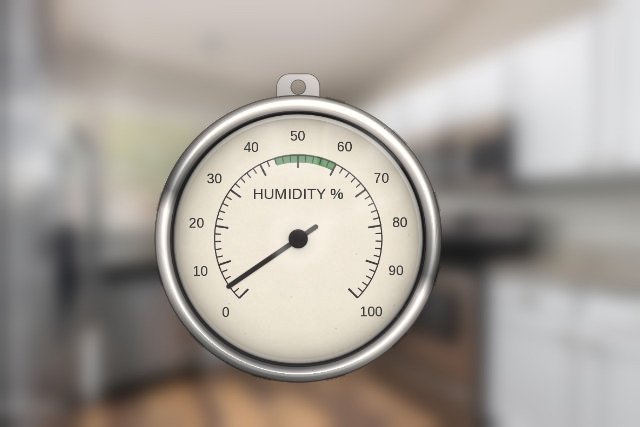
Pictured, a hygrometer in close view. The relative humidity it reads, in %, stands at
4 %
